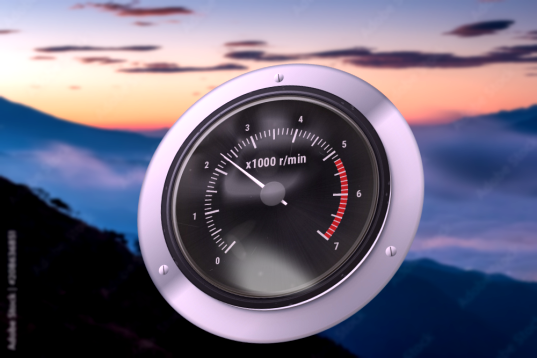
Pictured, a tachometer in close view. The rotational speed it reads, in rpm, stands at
2300 rpm
